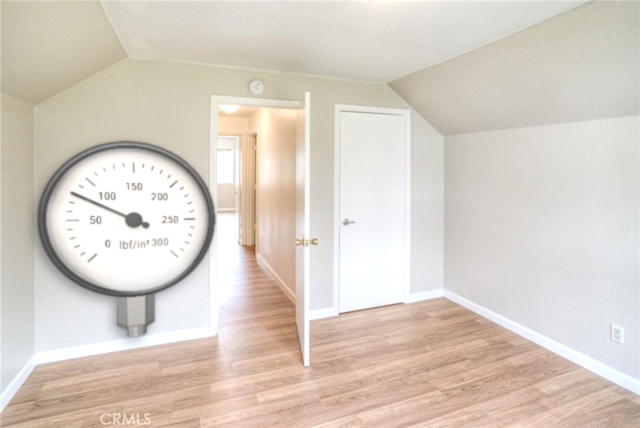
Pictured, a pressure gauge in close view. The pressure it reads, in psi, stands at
80 psi
